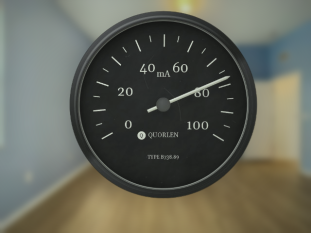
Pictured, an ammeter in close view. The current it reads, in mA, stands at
77.5 mA
